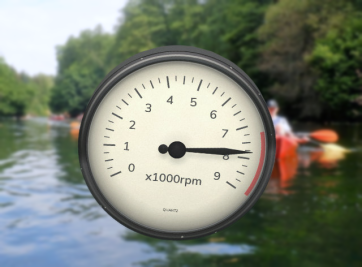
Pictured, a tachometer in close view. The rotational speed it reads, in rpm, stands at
7750 rpm
